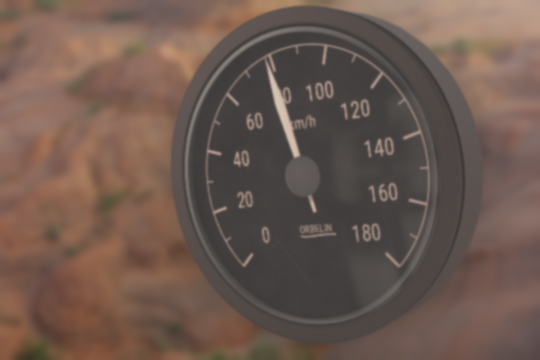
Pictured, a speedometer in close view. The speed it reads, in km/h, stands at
80 km/h
